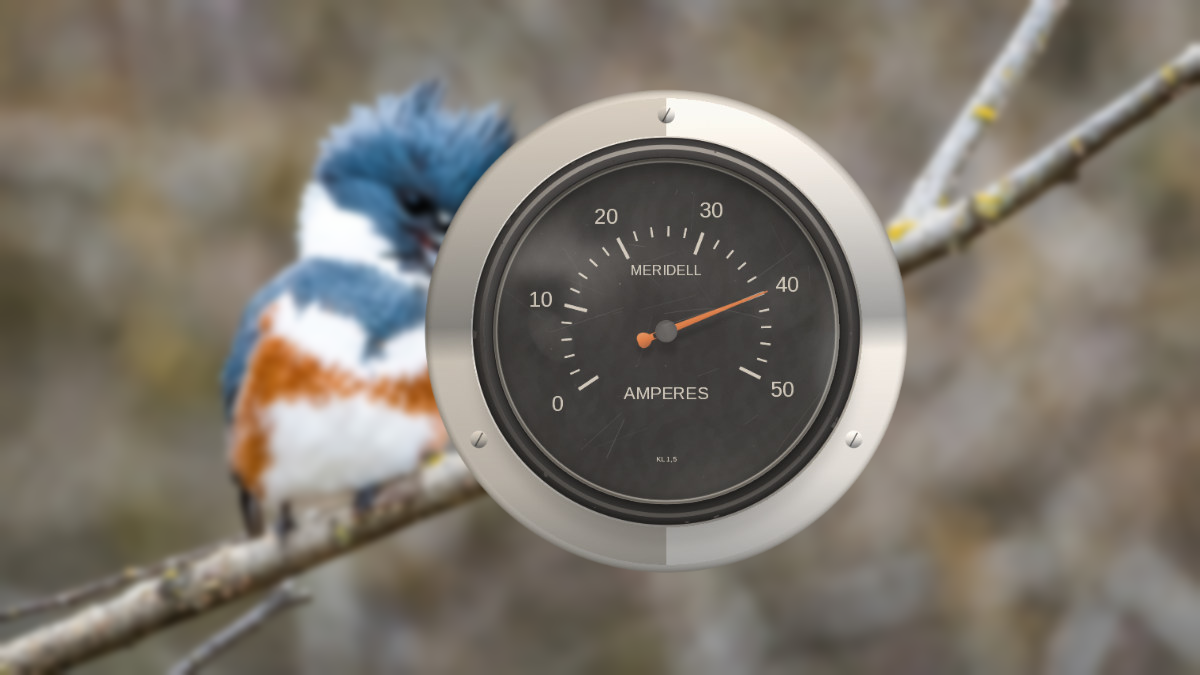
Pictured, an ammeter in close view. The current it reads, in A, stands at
40 A
